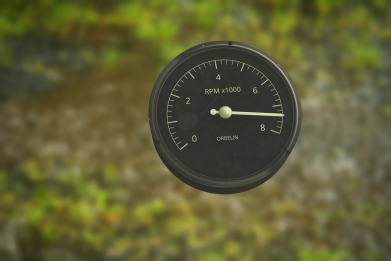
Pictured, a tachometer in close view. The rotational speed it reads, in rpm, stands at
7400 rpm
